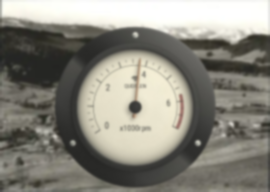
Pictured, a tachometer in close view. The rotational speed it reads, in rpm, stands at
3750 rpm
